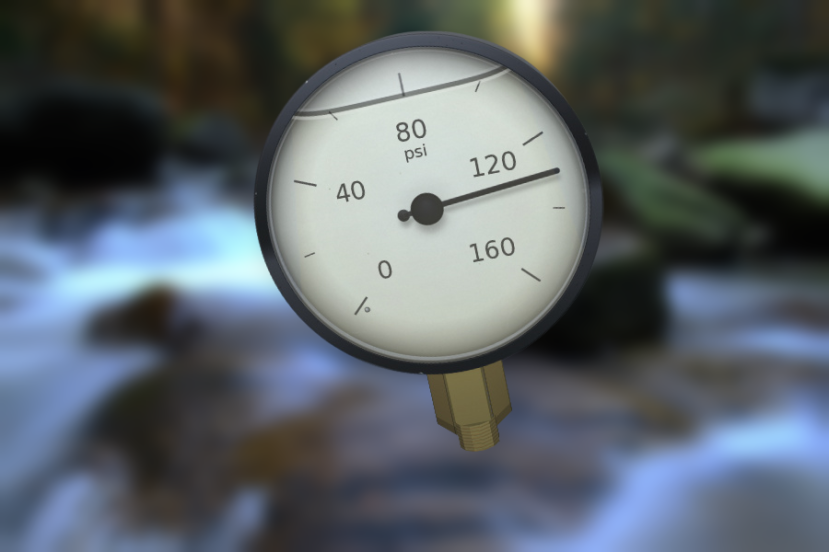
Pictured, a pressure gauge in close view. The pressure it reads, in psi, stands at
130 psi
